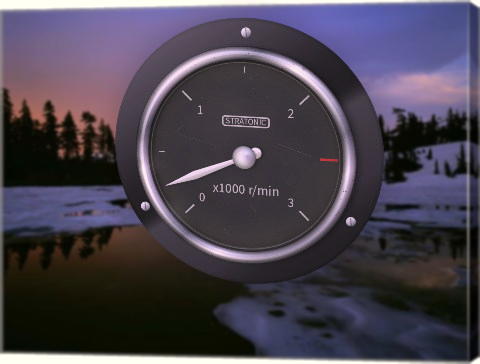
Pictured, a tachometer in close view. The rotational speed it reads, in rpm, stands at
250 rpm
